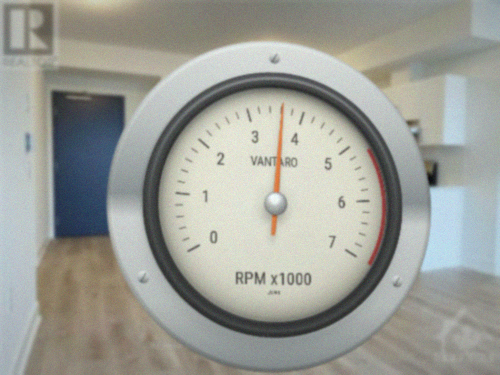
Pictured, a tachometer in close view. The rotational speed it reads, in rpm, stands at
3600 rpm
